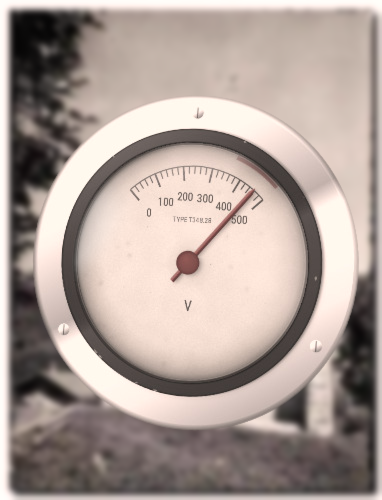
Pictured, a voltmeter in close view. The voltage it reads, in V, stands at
460 V
